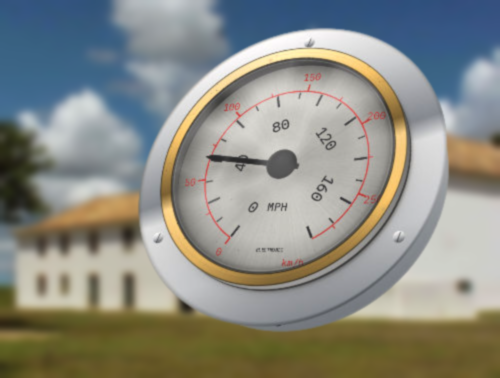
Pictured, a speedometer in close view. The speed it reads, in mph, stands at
40 mph
